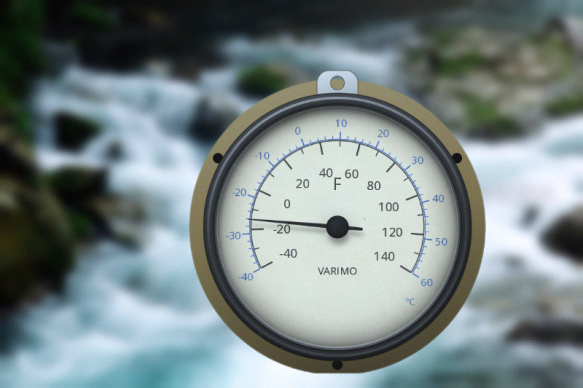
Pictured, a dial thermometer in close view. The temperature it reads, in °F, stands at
-15 °F
